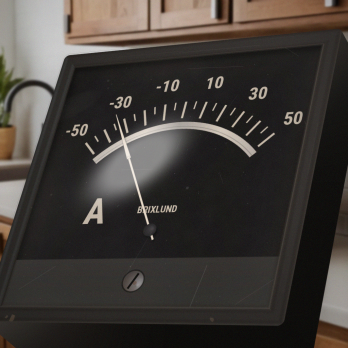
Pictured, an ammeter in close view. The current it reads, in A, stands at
-32.5 A
